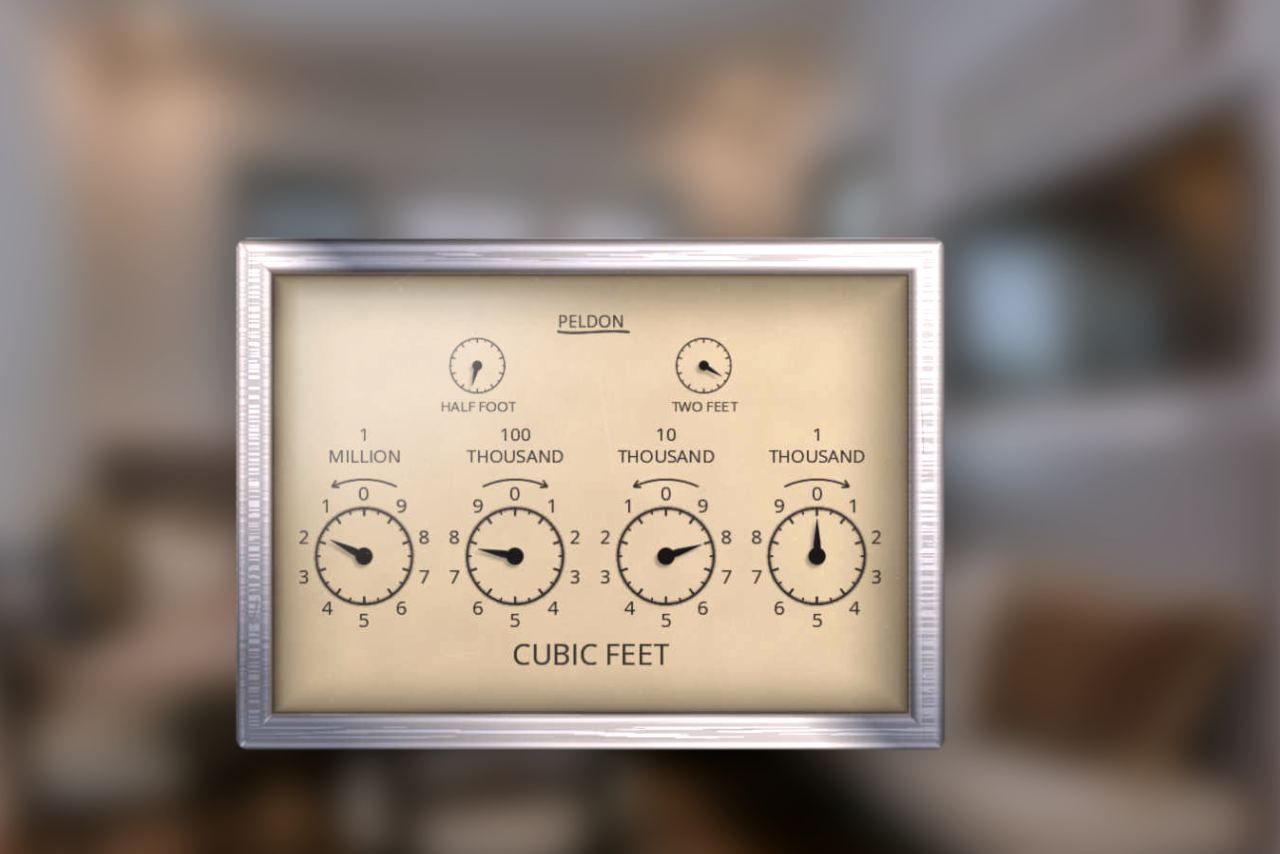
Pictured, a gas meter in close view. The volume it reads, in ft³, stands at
178000 ft³
